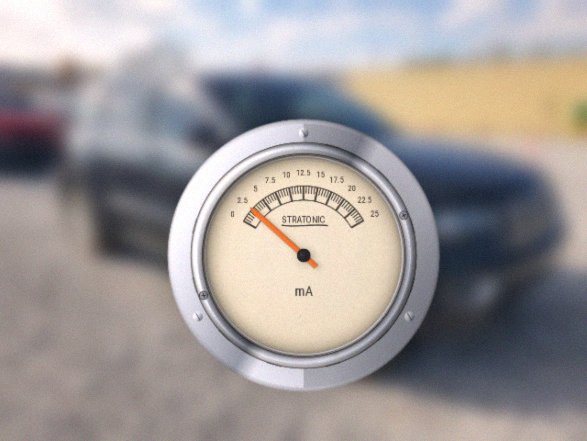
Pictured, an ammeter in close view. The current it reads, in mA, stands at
2.5 mA
